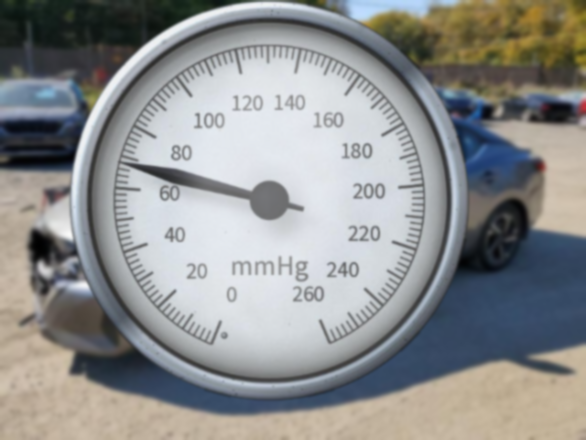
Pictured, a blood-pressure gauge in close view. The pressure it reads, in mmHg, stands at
68 mmHg
